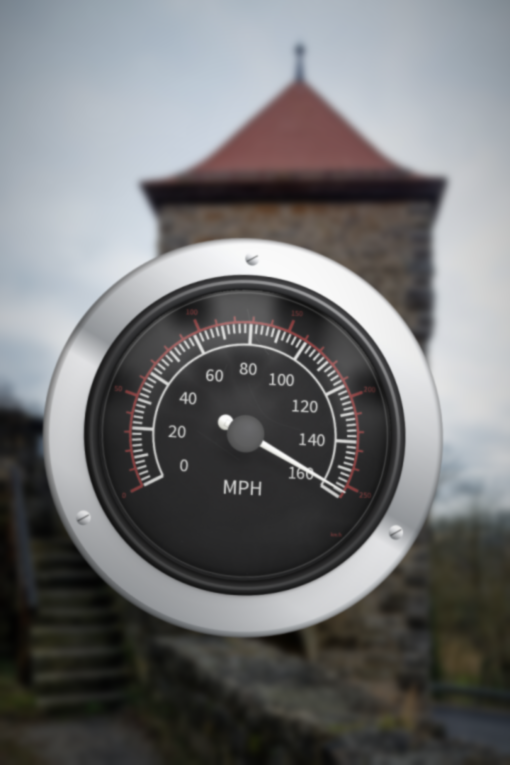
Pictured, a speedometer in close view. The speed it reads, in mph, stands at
158 mph
